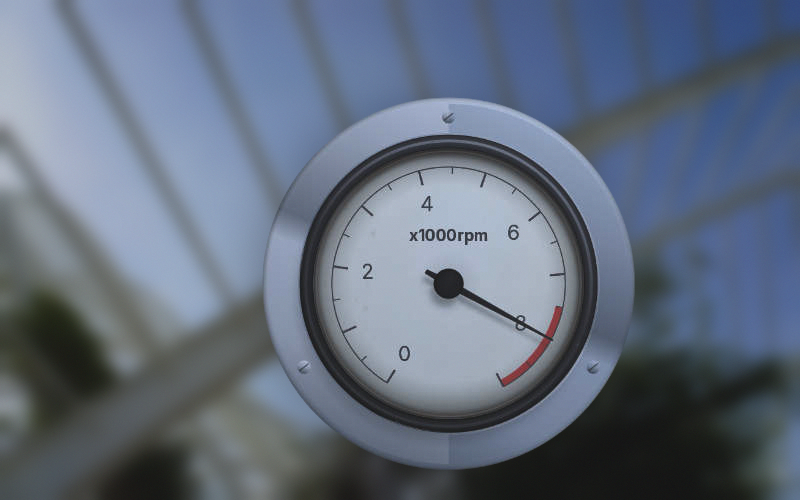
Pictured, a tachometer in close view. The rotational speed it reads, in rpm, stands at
8000 rpm
